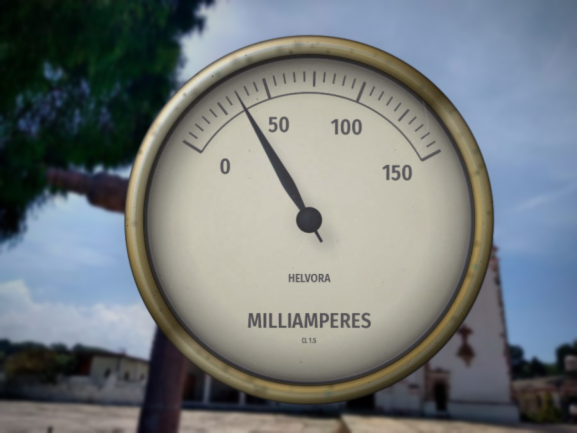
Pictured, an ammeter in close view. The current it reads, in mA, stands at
35 mA
